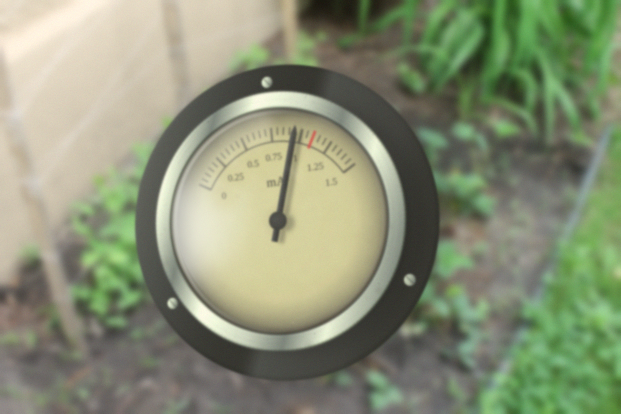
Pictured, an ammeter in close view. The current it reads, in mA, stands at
0.95 mA
